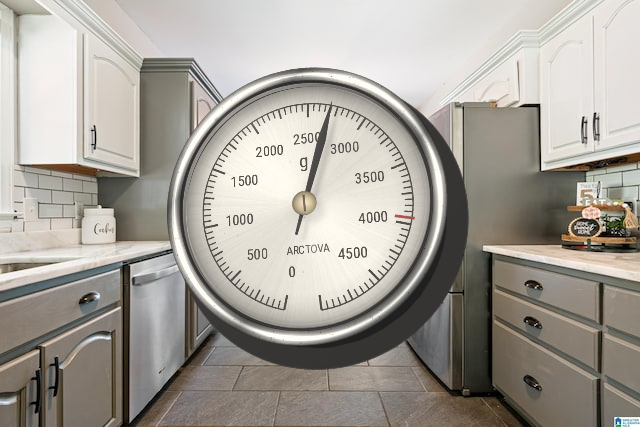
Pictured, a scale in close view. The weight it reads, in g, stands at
2700 g
